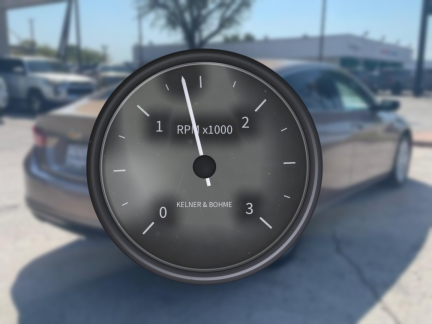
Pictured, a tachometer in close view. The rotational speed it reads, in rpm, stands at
1375 rpm
